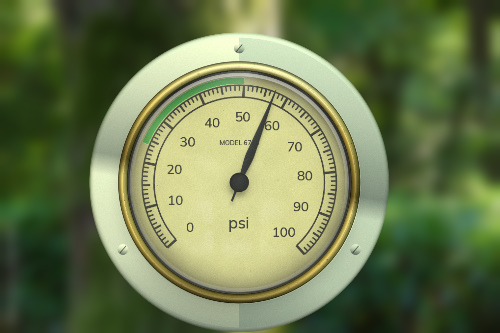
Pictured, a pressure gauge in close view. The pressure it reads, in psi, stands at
57 psi
